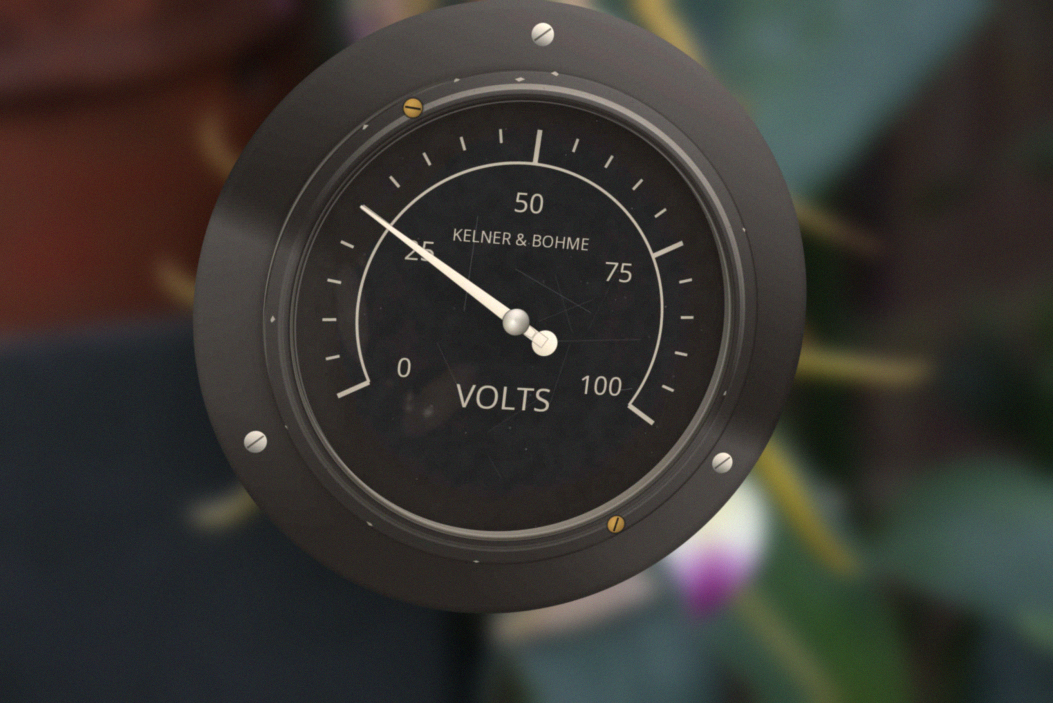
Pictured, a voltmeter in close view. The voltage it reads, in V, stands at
25 V
